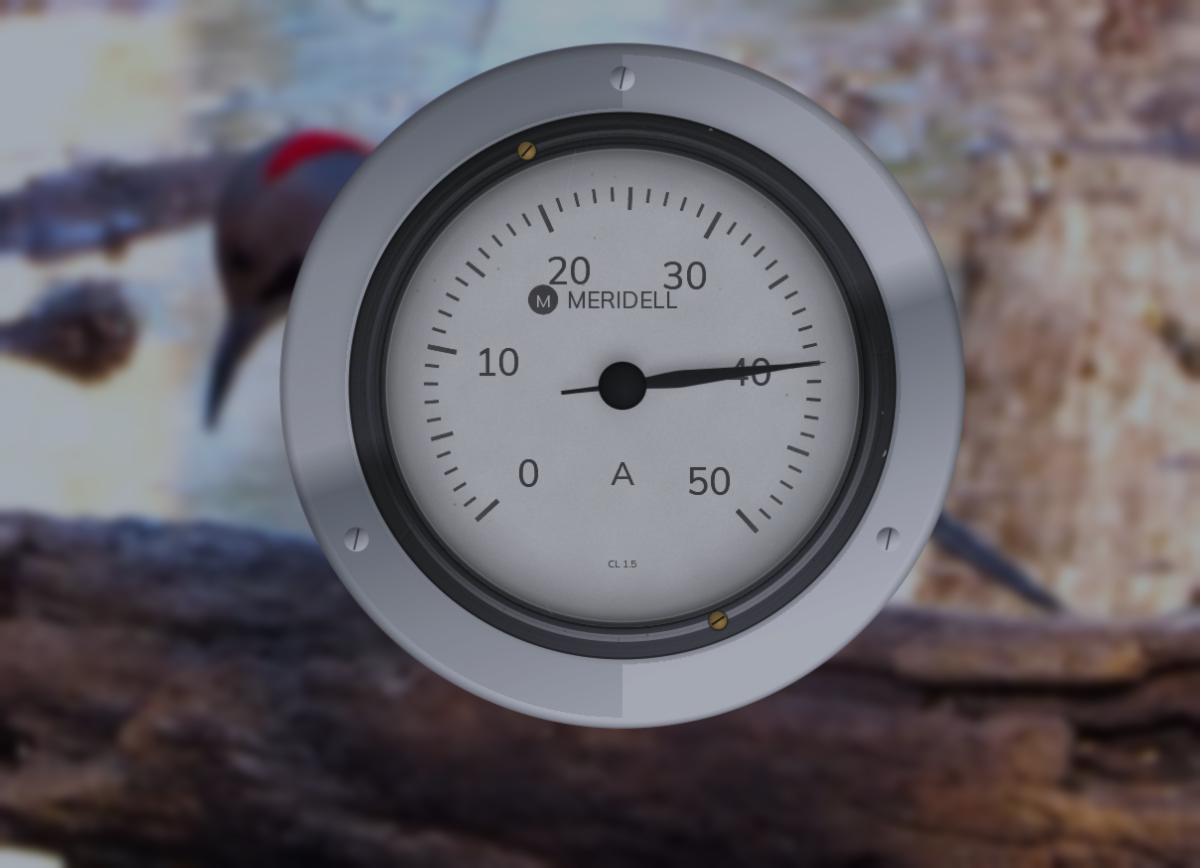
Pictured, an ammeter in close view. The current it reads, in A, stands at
40 A
